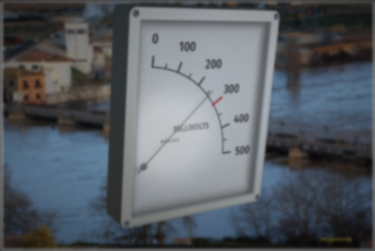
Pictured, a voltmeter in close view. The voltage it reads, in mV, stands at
250 mV
